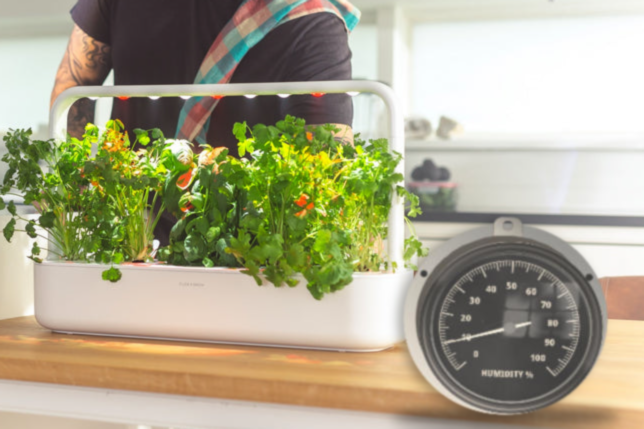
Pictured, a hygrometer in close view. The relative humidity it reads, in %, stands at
10 %
